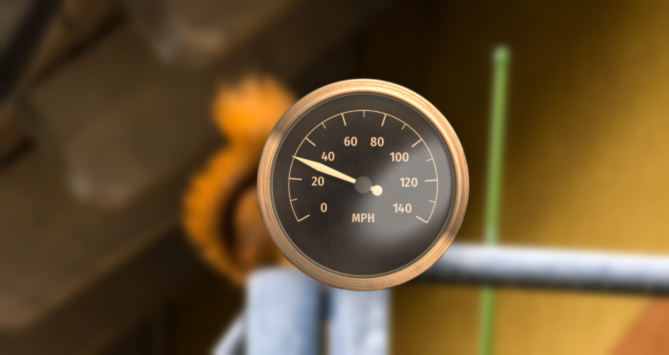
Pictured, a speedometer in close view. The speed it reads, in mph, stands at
30 mph
